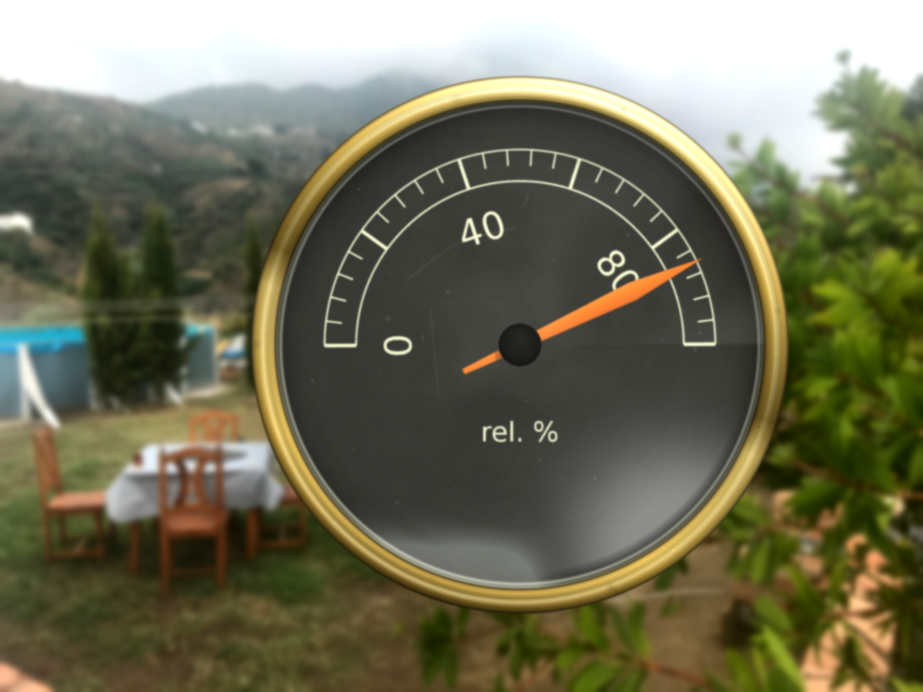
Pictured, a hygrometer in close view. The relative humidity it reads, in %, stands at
86 %
